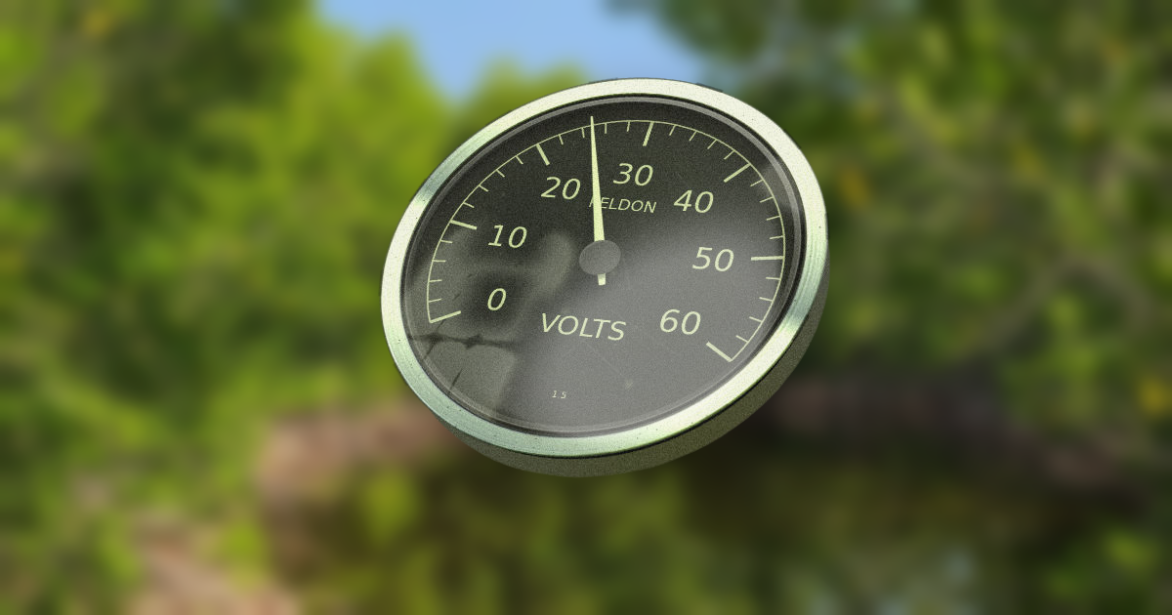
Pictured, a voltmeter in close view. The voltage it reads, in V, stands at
25 V
